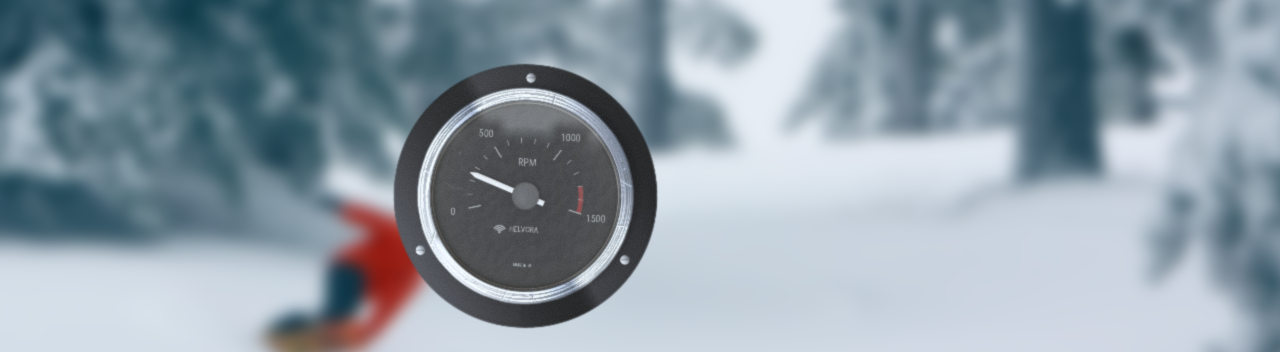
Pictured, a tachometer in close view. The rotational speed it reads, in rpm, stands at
250 rpm
